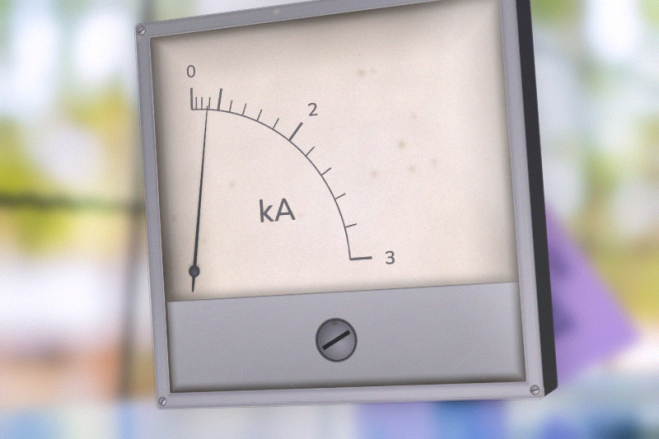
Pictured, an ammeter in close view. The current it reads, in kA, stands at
0.8 kA
